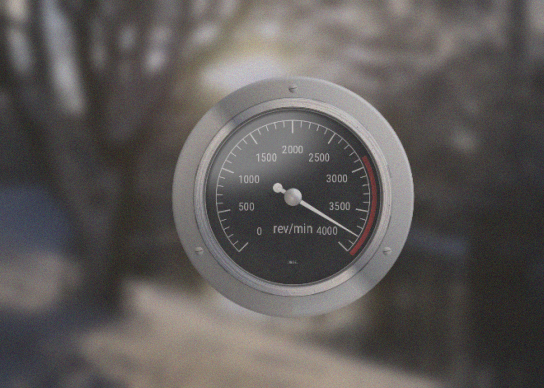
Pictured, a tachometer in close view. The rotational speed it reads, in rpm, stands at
3800 rpm
